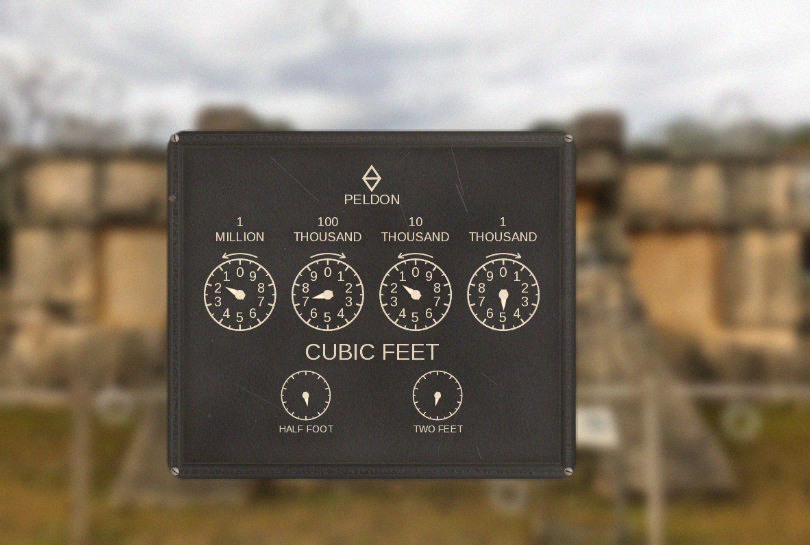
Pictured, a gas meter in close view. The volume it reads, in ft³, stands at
171500 ft³
